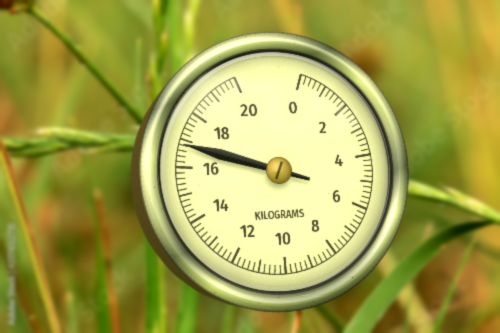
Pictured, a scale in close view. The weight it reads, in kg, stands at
16.8 kg
